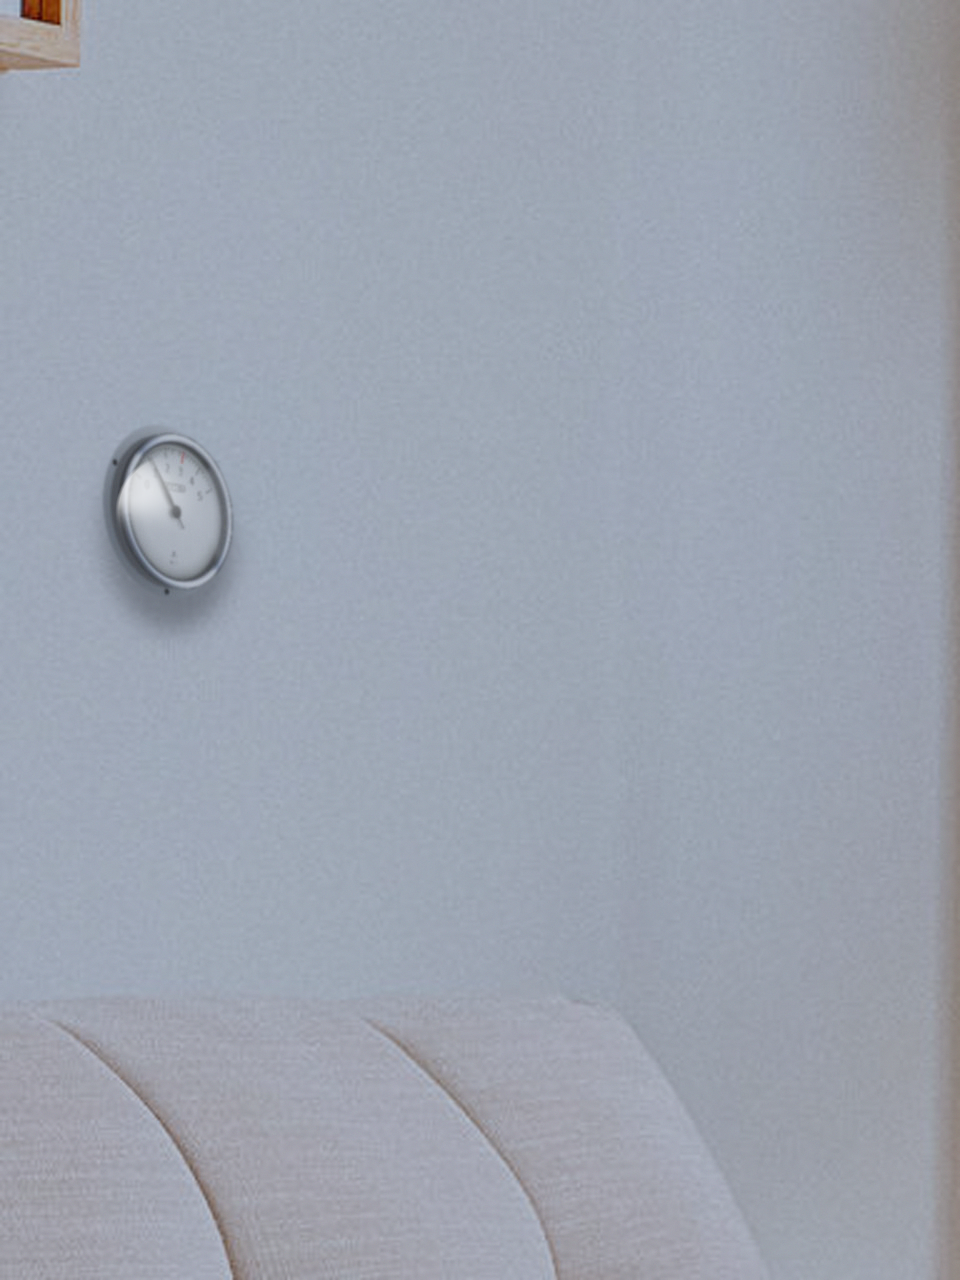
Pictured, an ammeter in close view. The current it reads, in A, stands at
1 A
